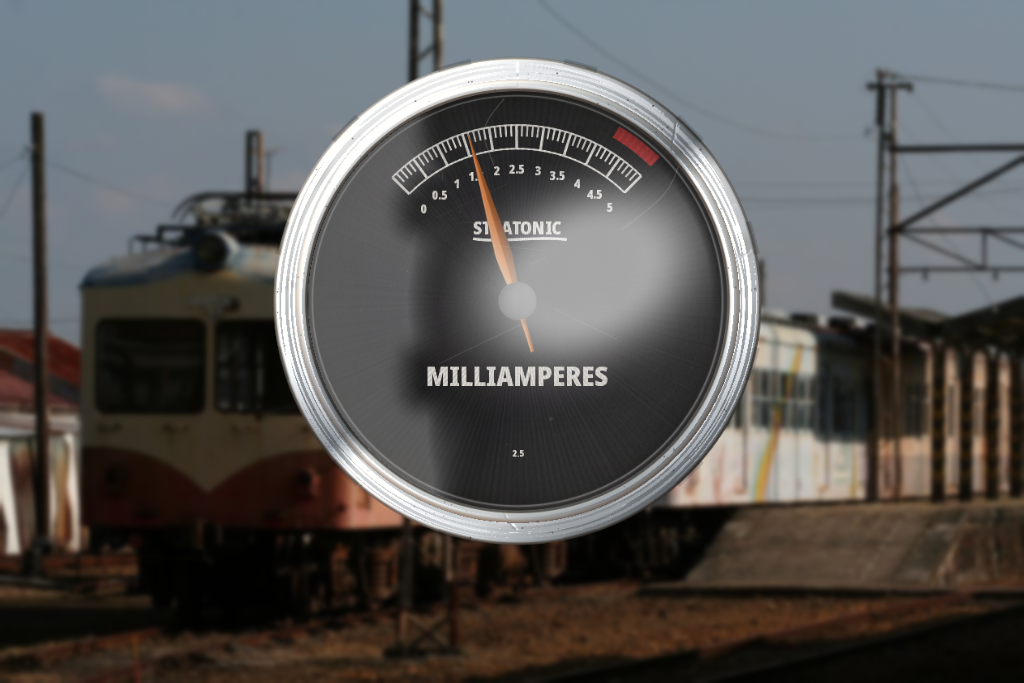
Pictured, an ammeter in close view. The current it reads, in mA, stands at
1.6 mA
